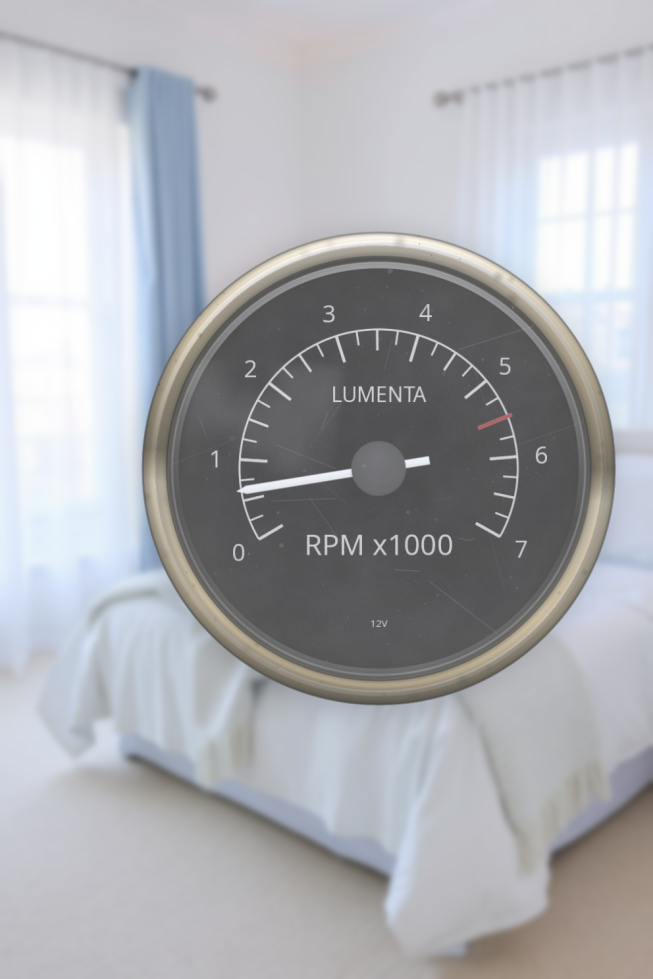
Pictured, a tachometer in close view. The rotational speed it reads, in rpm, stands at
625 rpm
